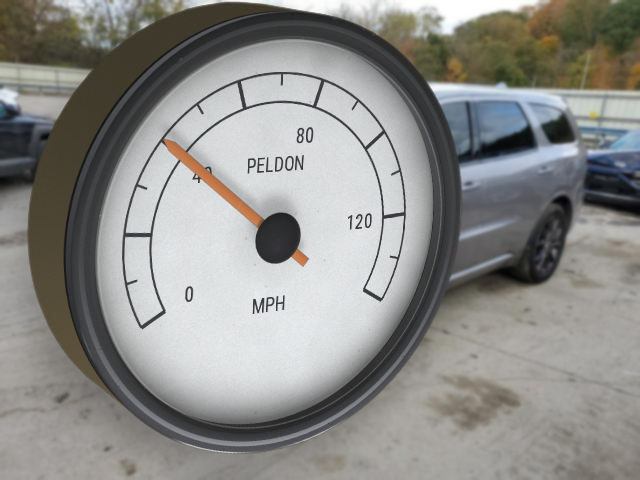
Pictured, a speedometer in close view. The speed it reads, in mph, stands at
40 mph
